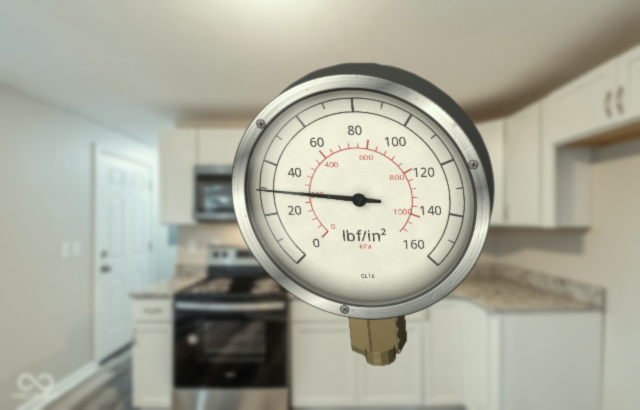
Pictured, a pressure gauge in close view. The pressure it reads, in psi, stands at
30 psi
